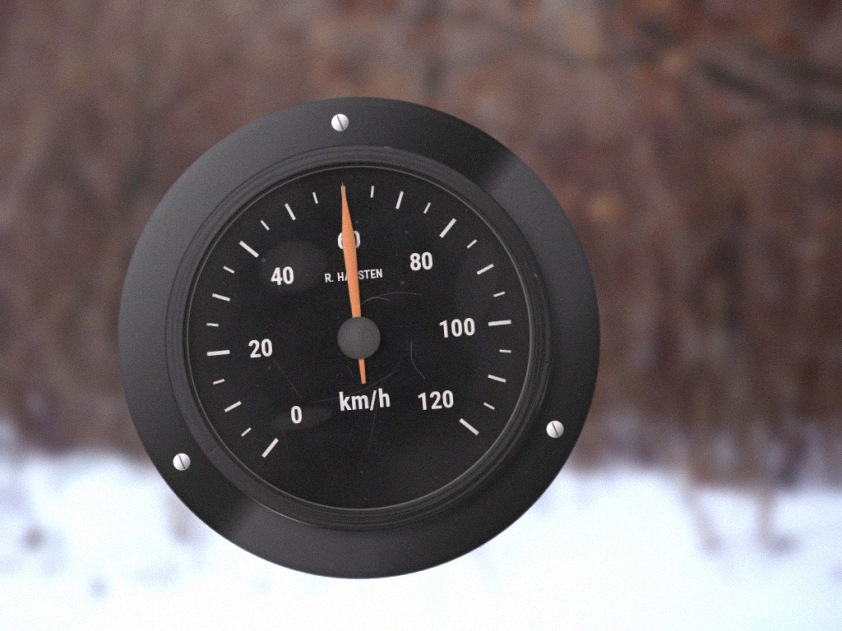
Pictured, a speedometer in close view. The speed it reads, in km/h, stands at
60 km/h
